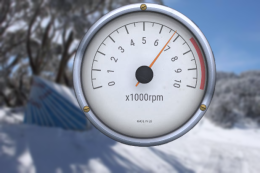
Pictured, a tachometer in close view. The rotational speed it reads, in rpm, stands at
6750 rpm
